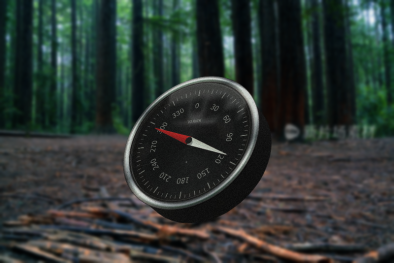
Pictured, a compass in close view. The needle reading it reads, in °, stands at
295 °
